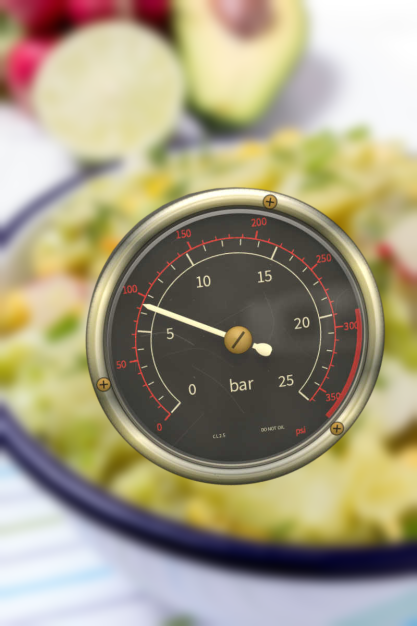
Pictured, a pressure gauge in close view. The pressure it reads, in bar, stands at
6.5 bar
